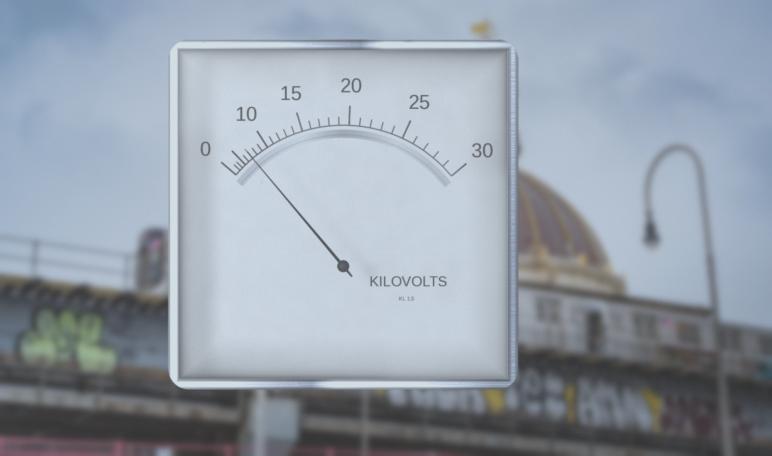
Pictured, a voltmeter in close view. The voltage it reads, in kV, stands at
7 kV
